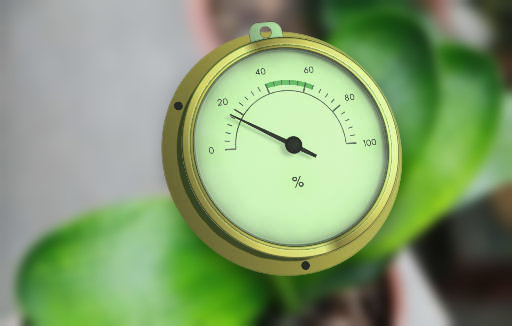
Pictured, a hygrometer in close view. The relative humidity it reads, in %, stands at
16 %
